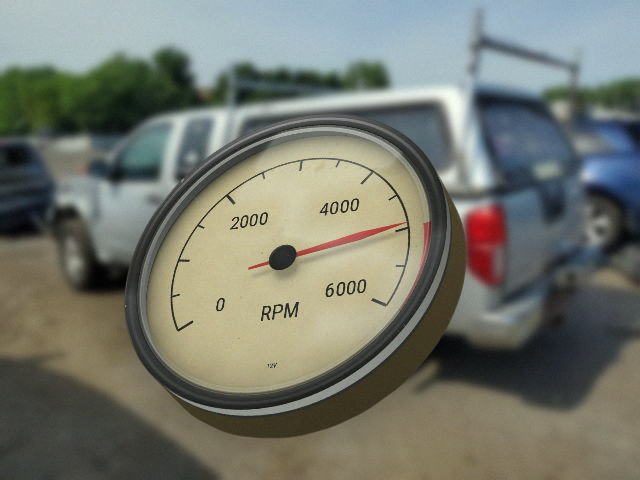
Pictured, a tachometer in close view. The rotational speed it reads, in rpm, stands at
5000 rpm
